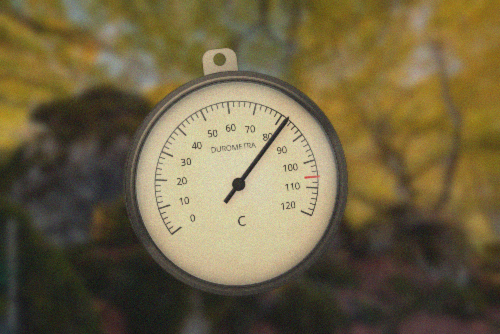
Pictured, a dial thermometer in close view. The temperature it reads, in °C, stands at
82 °C
